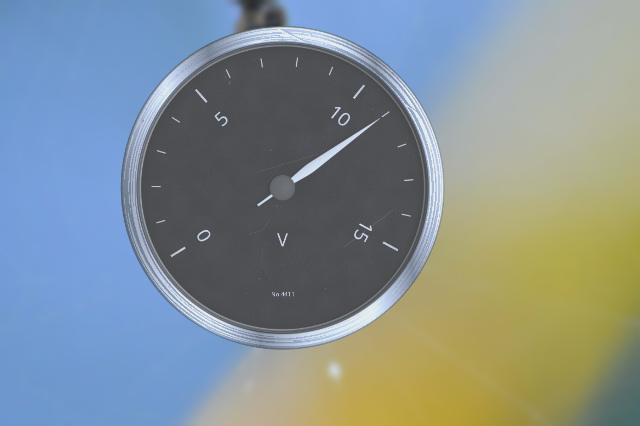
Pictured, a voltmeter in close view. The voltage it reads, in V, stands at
11 V
